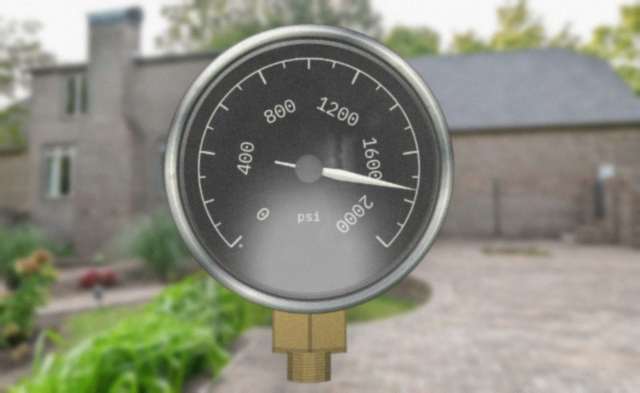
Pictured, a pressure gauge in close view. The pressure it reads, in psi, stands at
1750 psi
